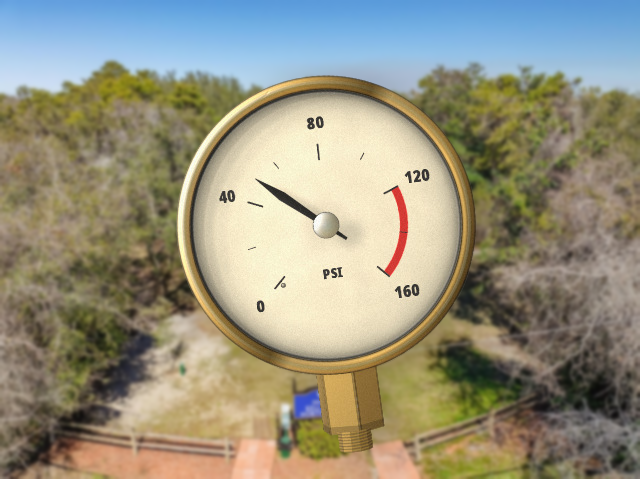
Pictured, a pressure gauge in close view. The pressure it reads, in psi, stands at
50 psi
